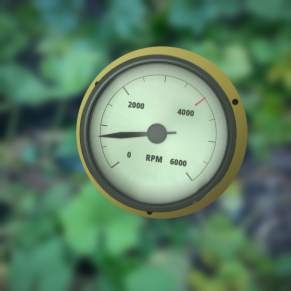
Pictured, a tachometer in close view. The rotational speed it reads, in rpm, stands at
750 rpm
